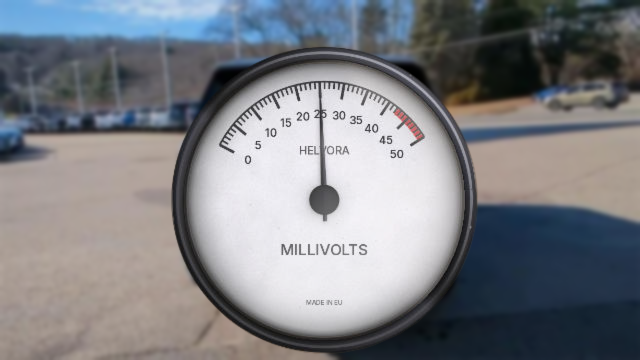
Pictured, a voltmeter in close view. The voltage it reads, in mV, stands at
25 mV
